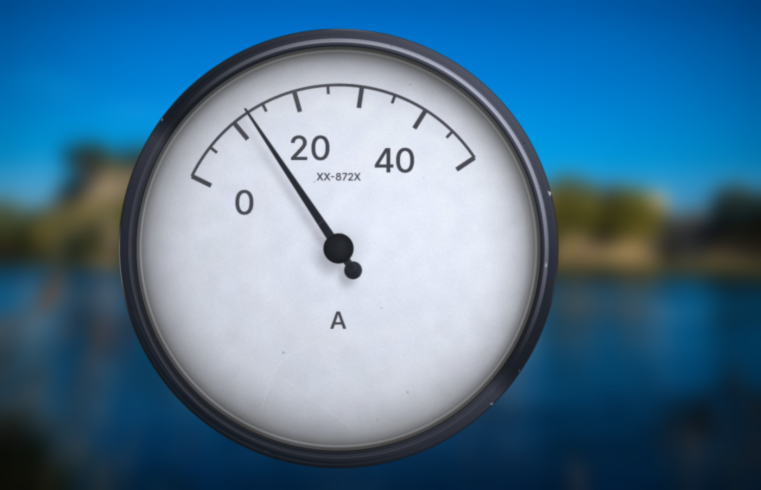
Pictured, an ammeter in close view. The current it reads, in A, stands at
12.5 A
